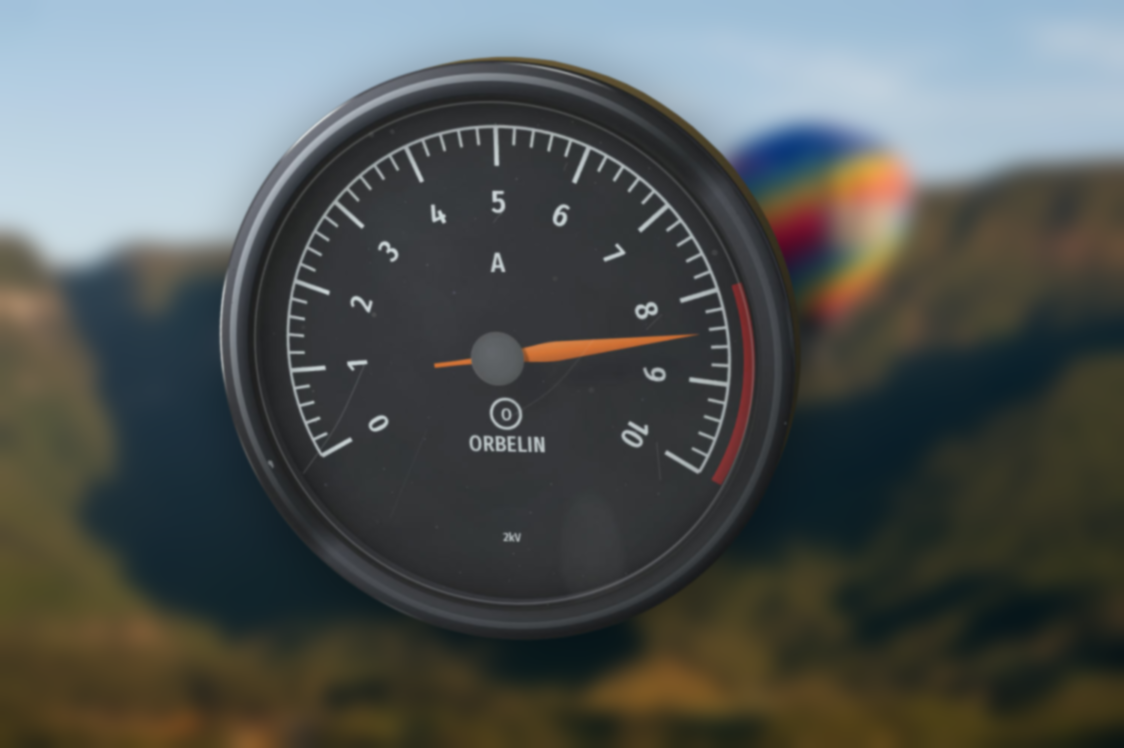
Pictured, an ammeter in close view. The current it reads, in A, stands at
8.4 A
